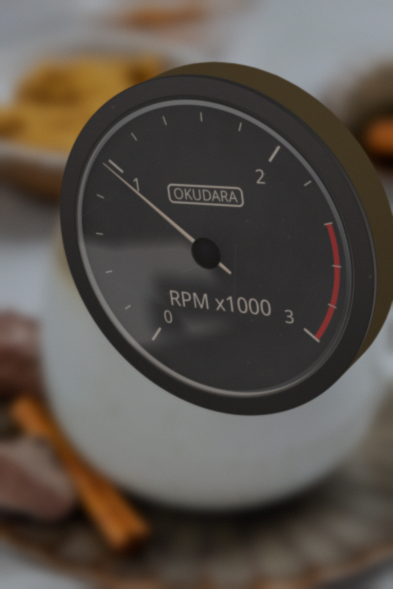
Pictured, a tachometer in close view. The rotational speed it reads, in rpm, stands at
1000 rpm
